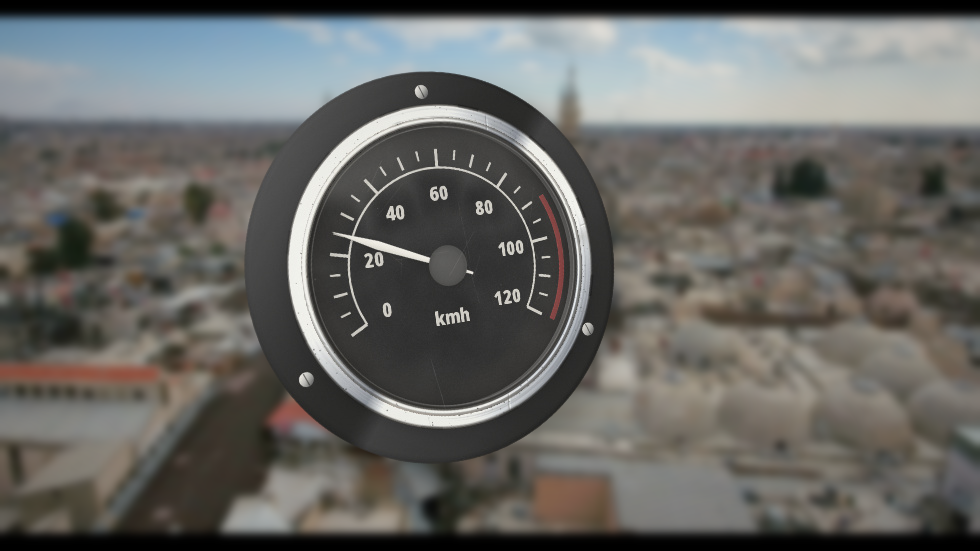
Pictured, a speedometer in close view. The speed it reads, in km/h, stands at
25 km/h
